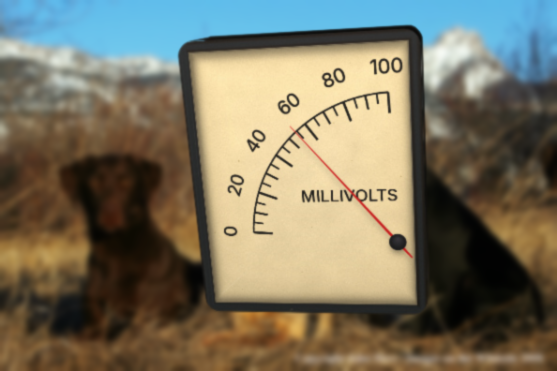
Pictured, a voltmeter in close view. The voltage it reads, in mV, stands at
55 mV
